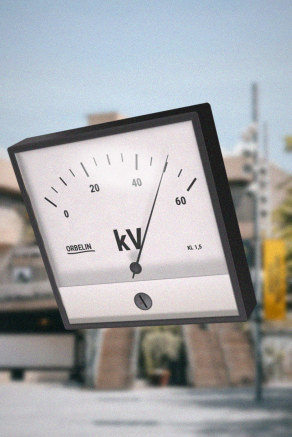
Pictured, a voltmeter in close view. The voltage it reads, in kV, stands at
50 kV
